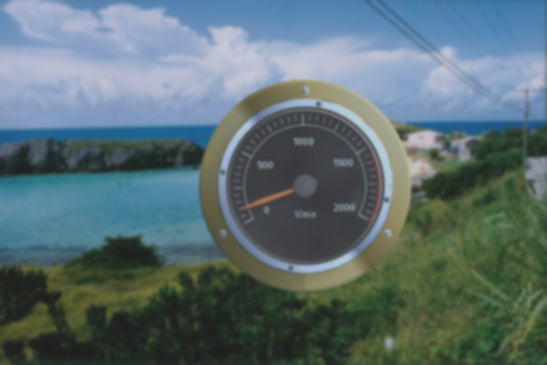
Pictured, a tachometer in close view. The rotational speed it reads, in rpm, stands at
100 rpm
